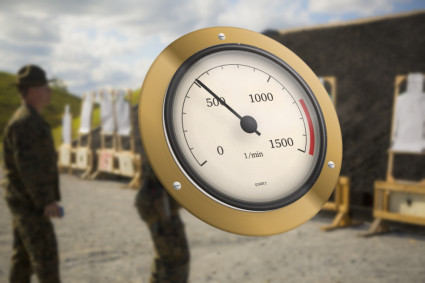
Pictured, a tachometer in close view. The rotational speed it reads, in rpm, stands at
500 rpm
